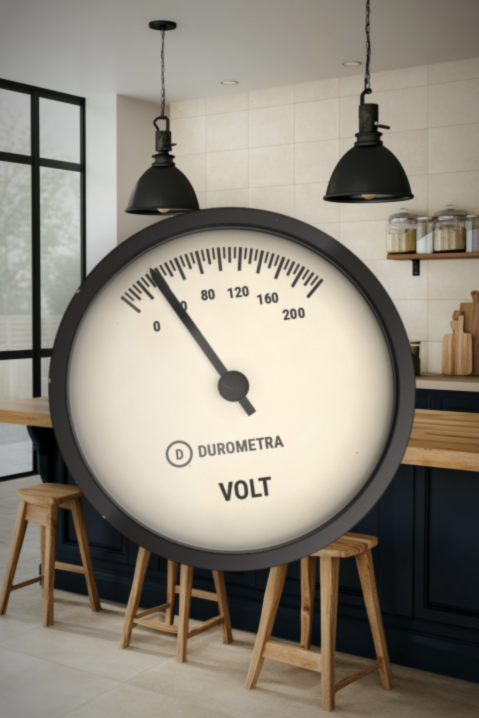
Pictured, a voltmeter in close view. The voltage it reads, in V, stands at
35 V
